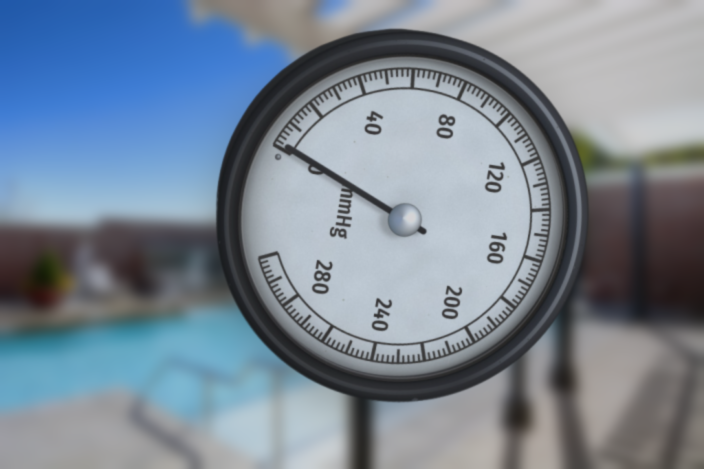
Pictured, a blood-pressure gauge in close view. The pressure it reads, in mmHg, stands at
2 mmHg
